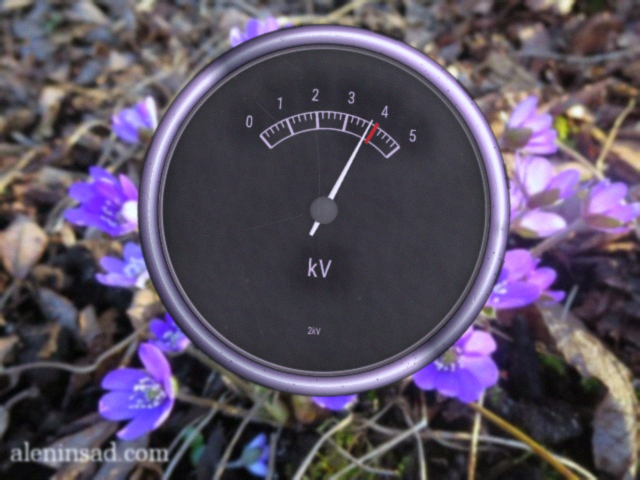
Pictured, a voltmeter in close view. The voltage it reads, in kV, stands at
3.8 kV
